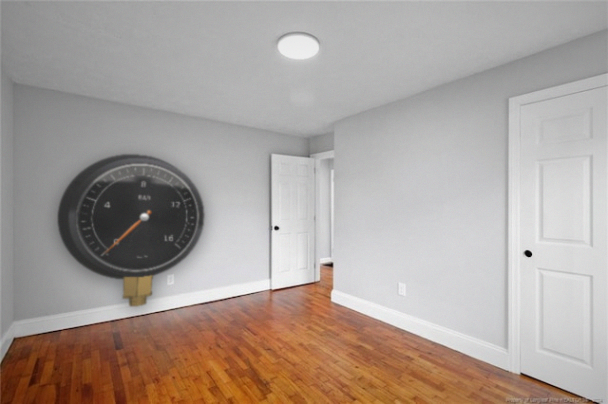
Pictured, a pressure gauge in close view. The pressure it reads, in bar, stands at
0 bar
